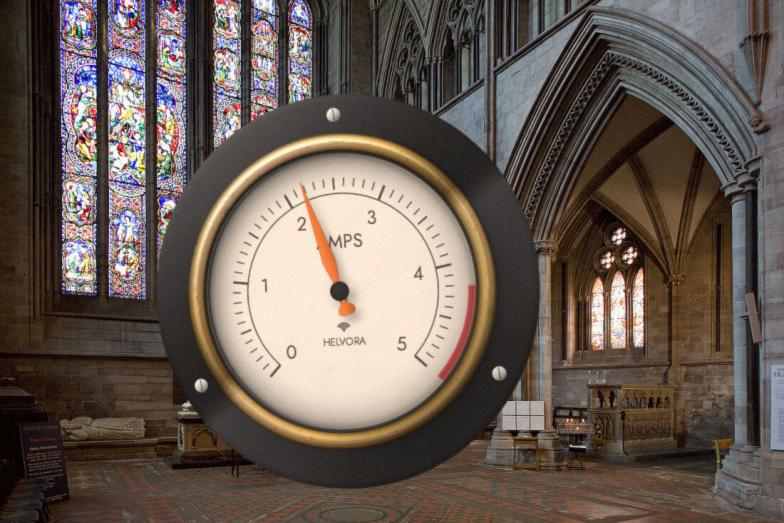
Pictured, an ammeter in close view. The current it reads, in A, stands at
2.2 A
